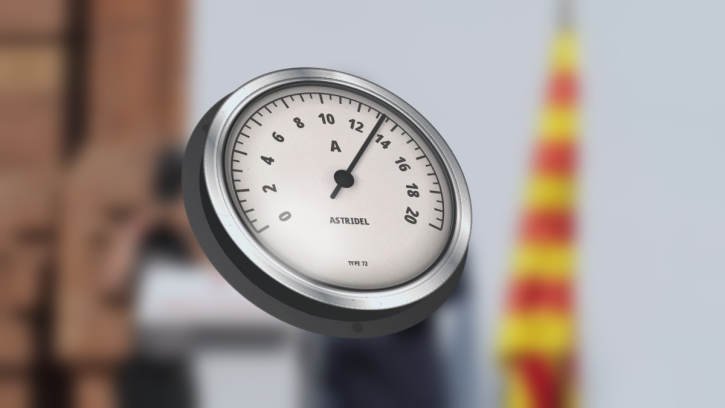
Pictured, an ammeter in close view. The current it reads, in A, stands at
13.25 A
